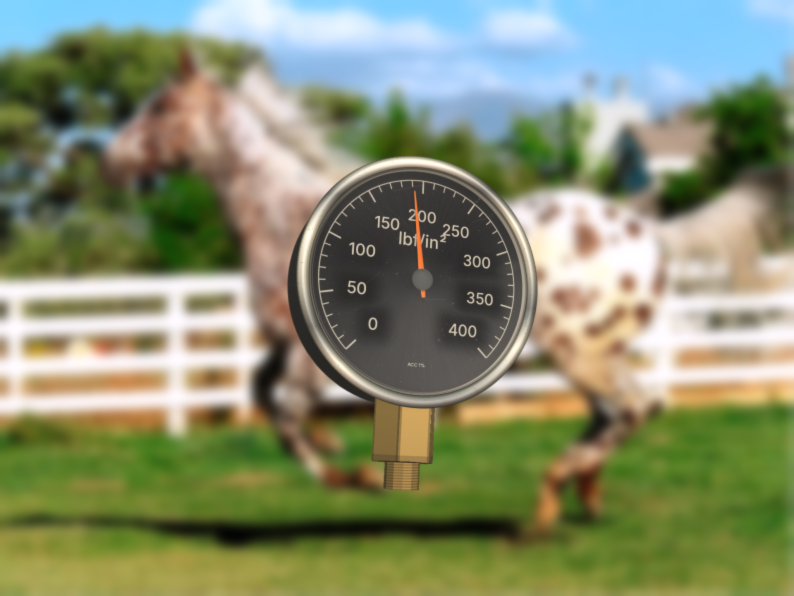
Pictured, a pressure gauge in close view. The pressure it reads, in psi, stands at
190 psi
